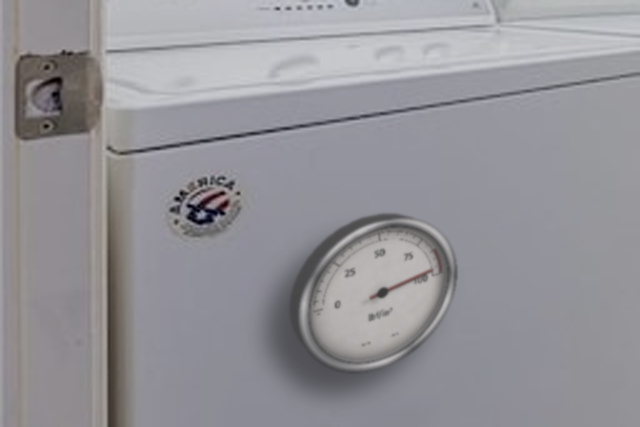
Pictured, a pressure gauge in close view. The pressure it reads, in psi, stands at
95 psi
